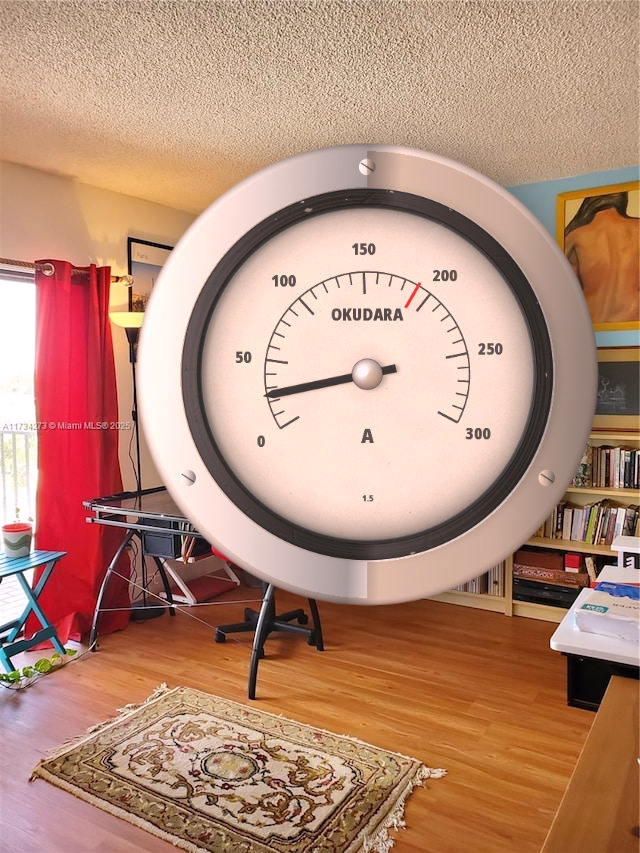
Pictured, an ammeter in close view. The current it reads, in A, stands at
25 A
